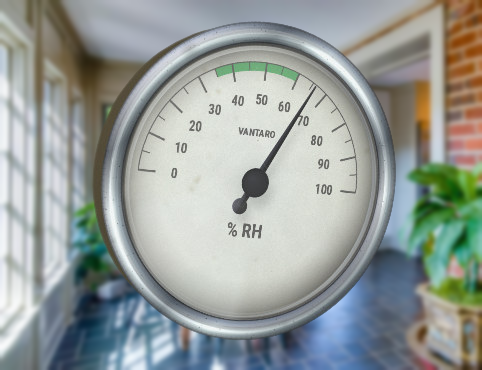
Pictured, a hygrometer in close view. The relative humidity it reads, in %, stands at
65 %
